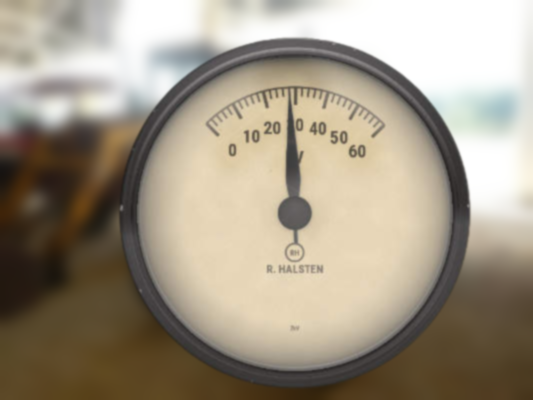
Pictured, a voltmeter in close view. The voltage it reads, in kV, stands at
28 kV
